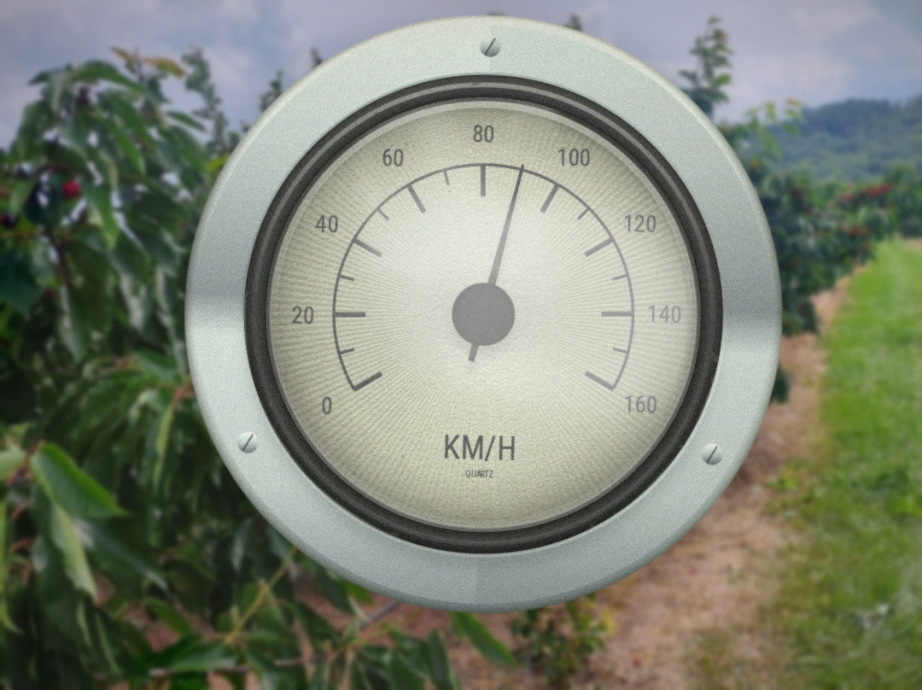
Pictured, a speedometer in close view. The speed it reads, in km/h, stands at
90 km/h
